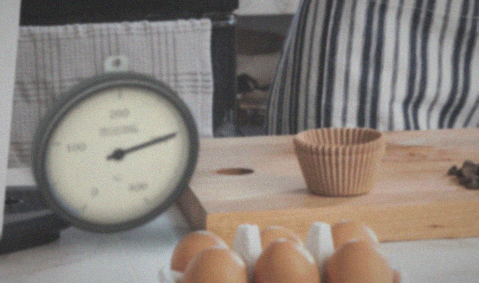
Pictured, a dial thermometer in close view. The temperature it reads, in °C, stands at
300 °C
